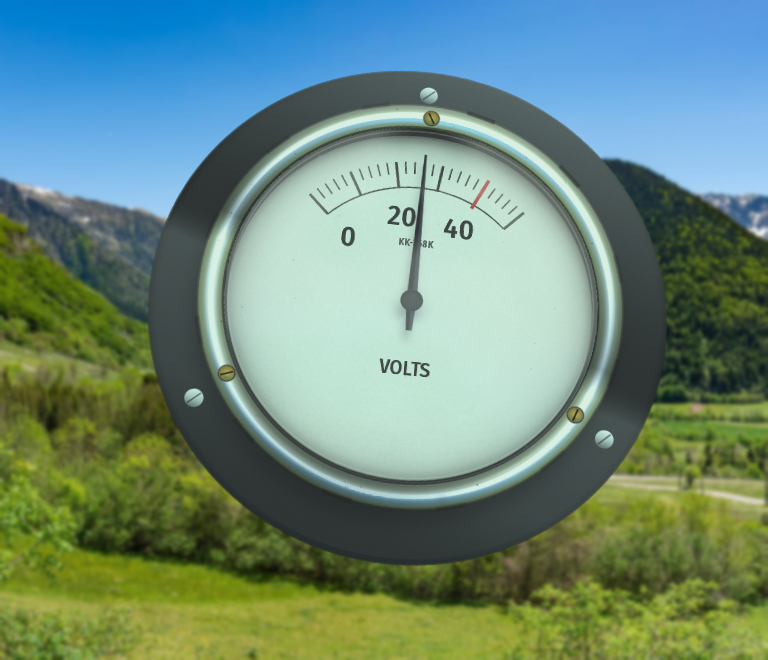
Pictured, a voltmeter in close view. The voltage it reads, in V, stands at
26 V
